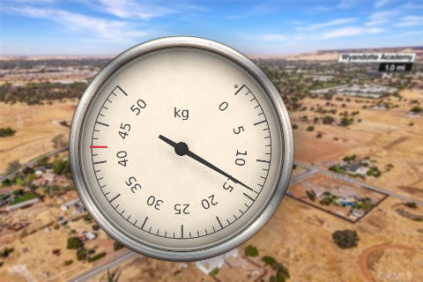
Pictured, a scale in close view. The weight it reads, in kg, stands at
14 kg
